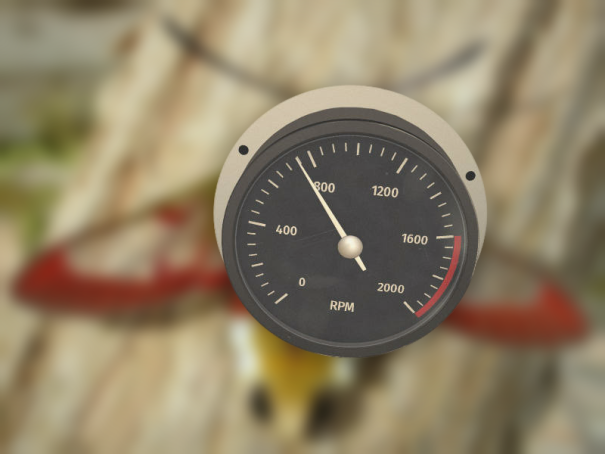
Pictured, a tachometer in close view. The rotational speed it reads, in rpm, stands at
750 rpm
